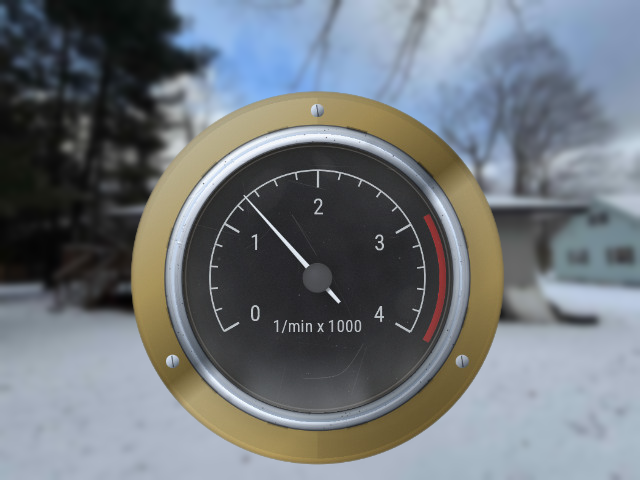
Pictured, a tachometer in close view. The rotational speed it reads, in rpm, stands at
1300 rpm
